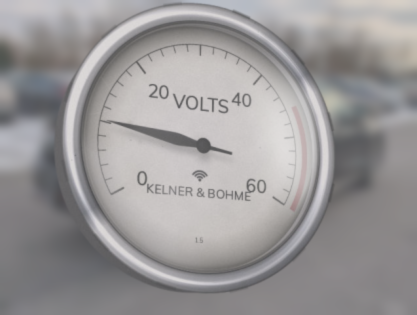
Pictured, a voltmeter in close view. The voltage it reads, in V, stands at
10 V
